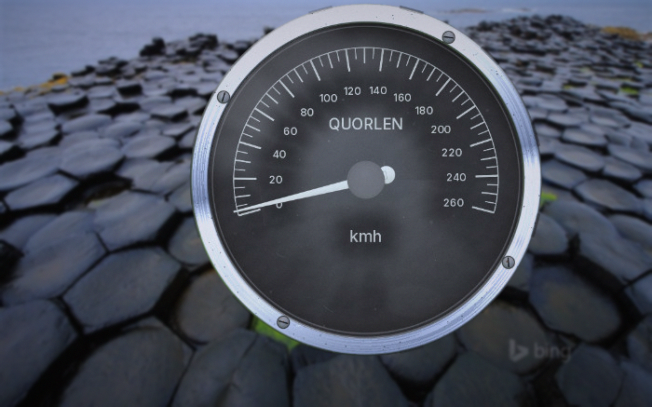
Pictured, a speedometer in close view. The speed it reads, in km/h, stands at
2.5 km/h
